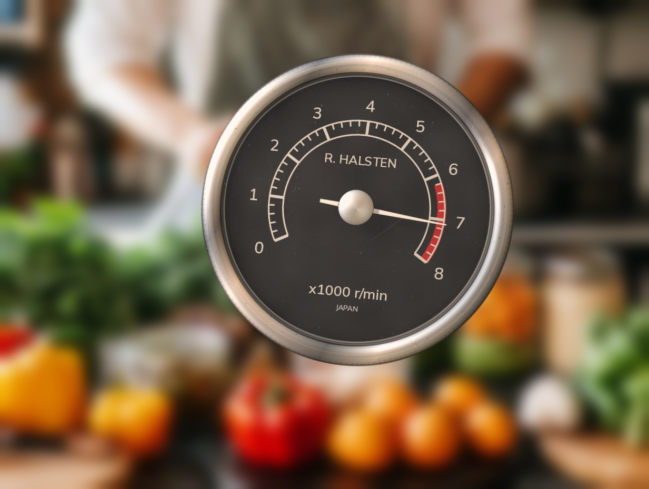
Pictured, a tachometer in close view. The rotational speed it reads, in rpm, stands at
7100 rpm
